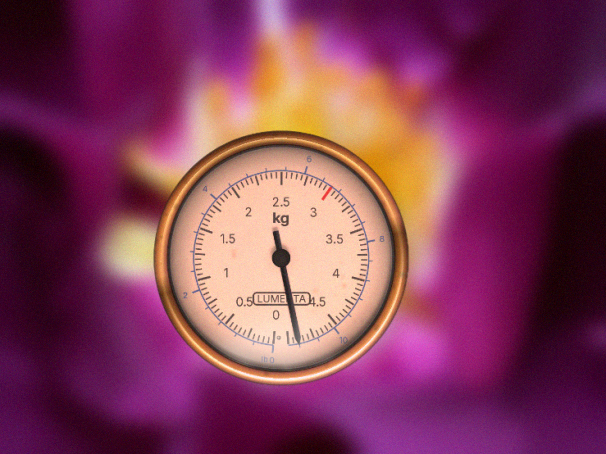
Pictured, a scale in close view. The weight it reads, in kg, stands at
4.9 kg
